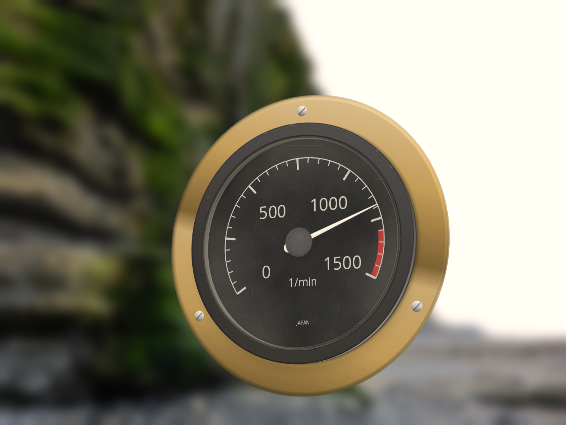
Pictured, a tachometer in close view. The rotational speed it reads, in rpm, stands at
1200 rpm
